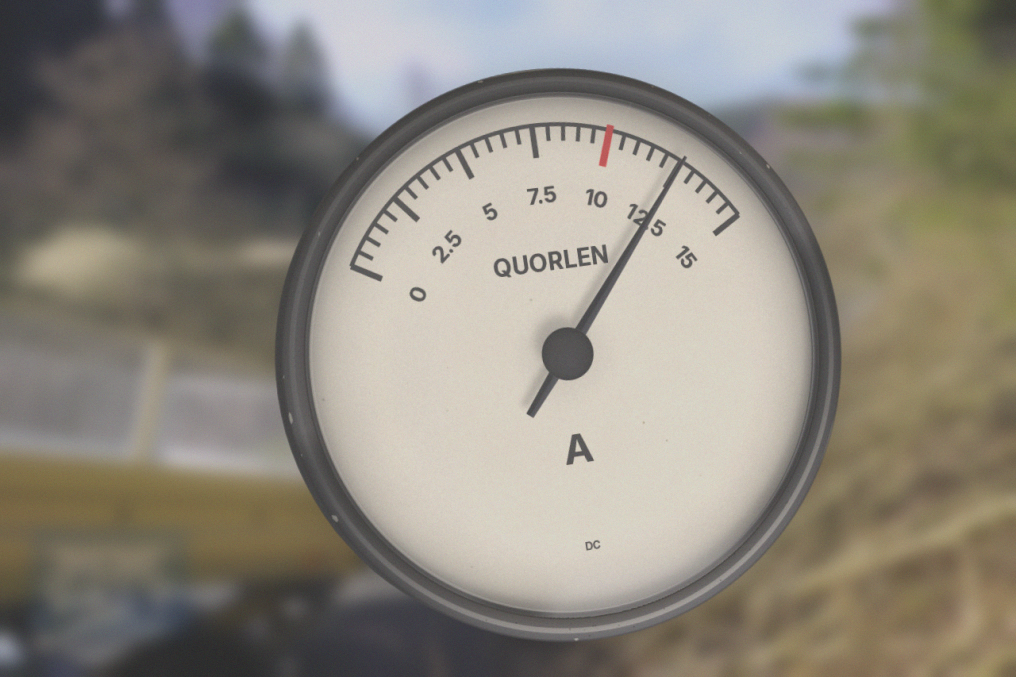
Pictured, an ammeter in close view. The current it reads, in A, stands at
12.5 A
